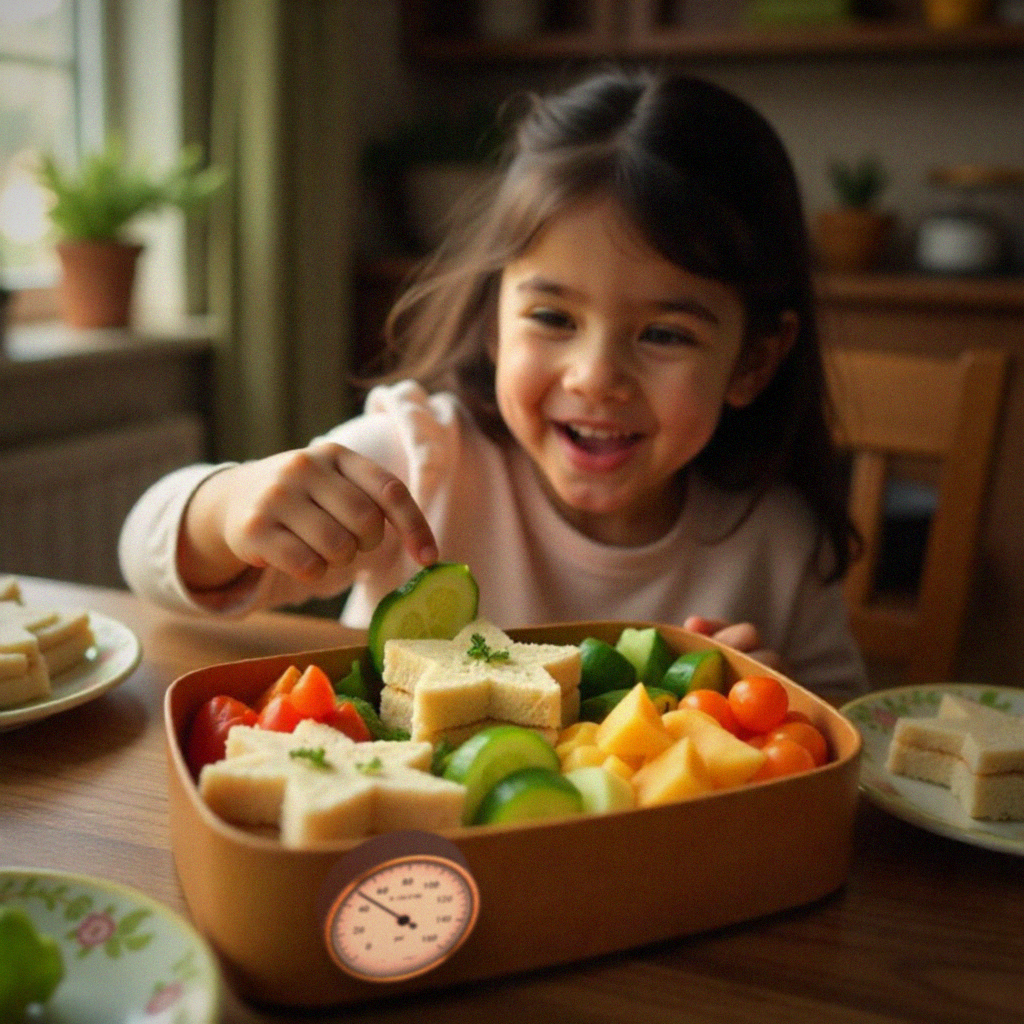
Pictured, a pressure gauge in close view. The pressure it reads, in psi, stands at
50 psi
